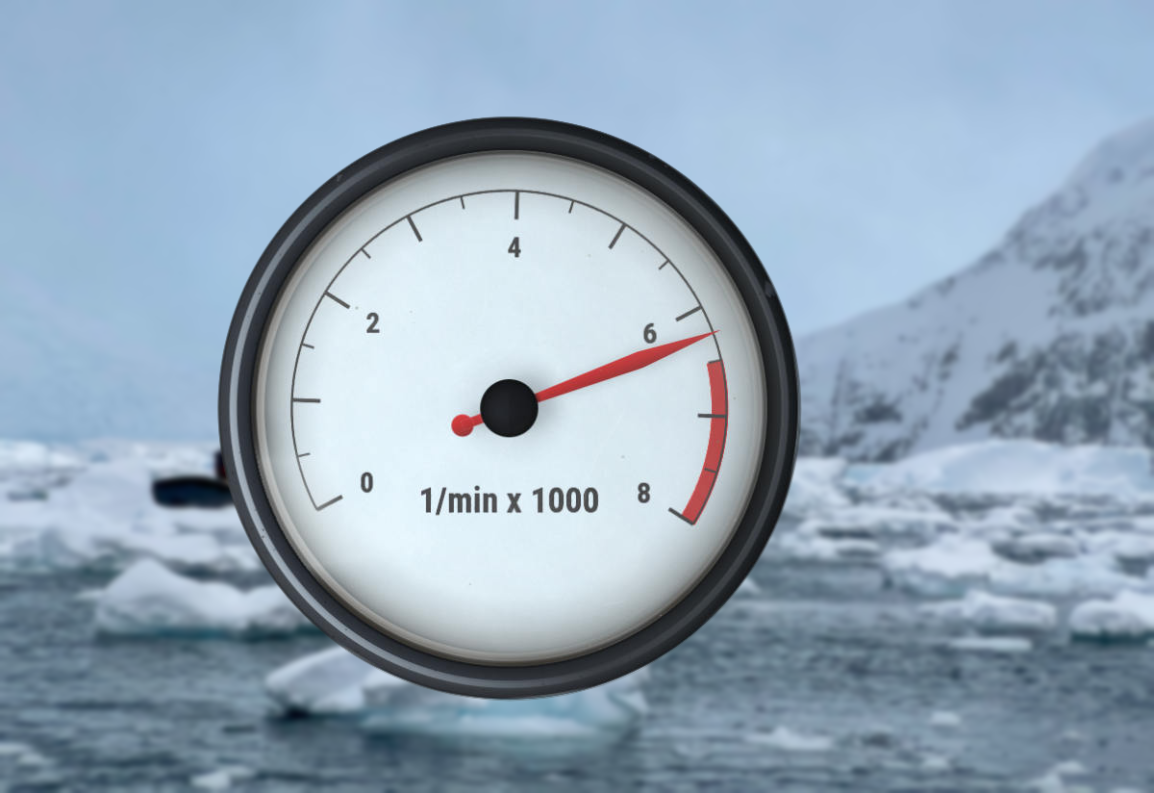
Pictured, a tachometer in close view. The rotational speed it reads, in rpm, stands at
6250 rpm
